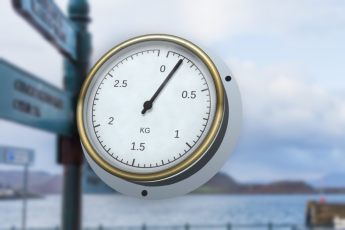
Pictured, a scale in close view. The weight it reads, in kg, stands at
0.15 kg
